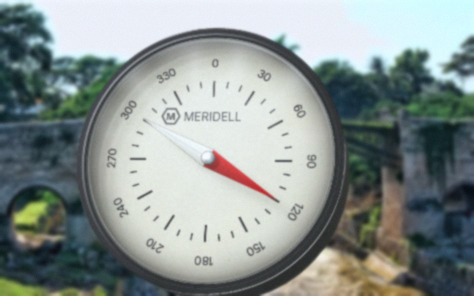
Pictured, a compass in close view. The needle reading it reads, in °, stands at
120 °
